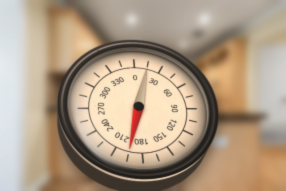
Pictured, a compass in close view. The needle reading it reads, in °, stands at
195 °
